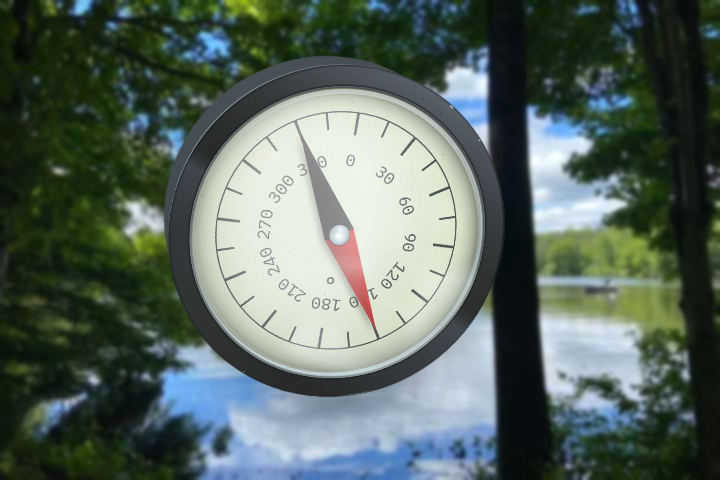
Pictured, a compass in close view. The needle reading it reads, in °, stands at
150 °
